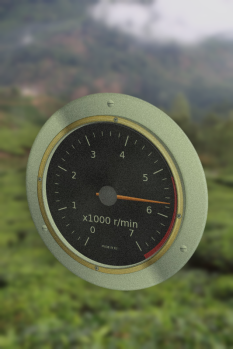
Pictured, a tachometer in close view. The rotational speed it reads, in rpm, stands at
5700 rpm
